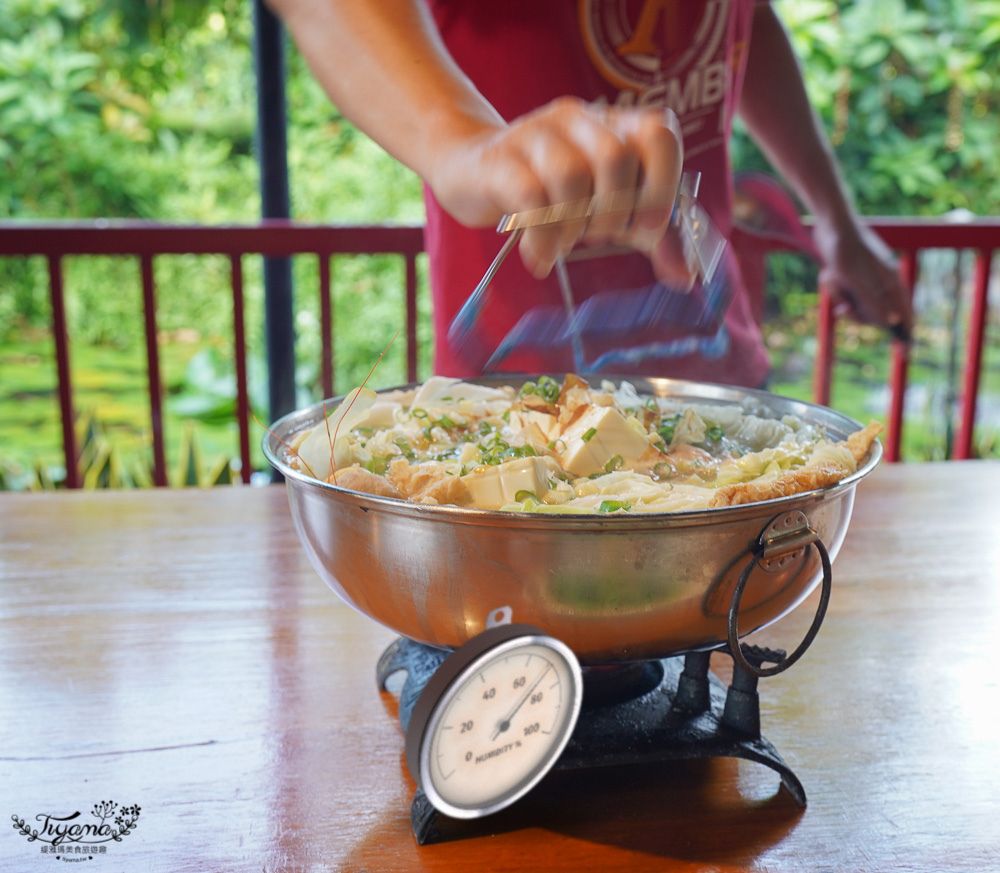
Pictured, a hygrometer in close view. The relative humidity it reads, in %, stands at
70 %
